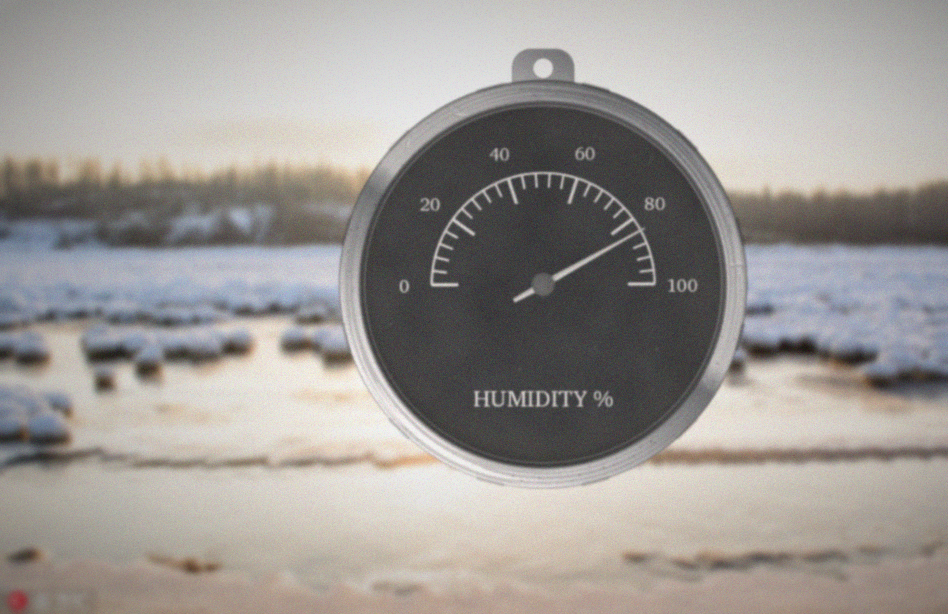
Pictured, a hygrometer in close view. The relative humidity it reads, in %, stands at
84 %
